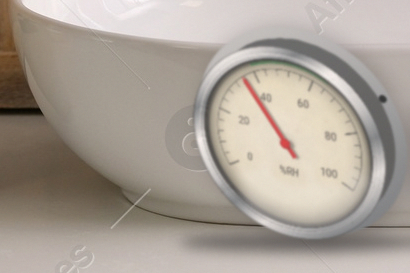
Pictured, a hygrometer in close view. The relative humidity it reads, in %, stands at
36 %
